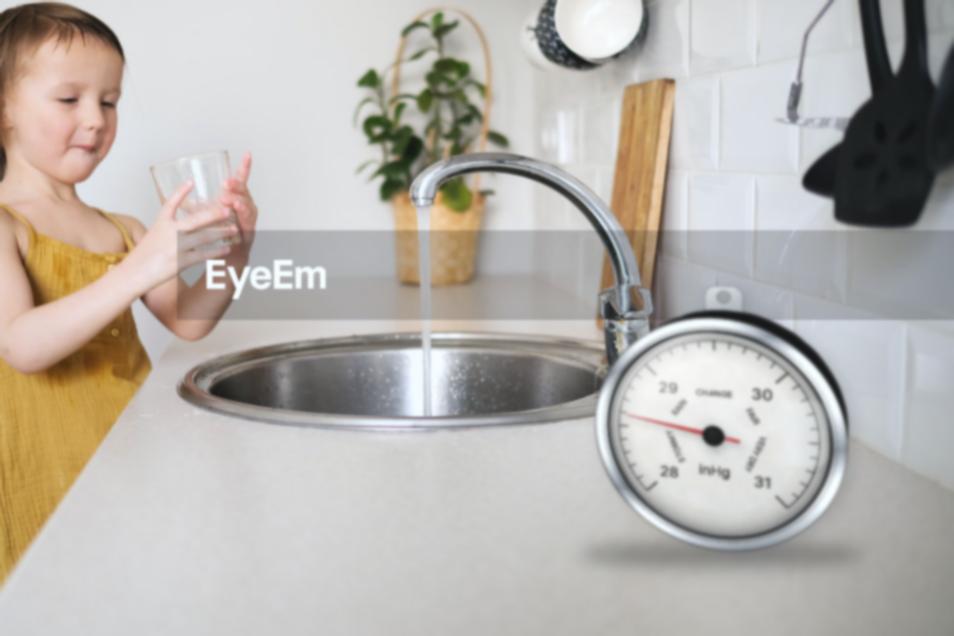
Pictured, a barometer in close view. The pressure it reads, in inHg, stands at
28.6 inHg
